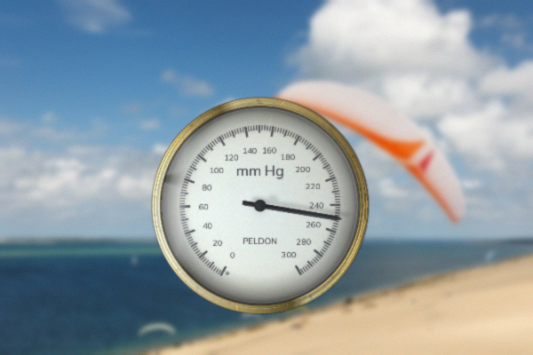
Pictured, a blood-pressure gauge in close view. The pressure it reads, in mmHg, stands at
250 mmHg
